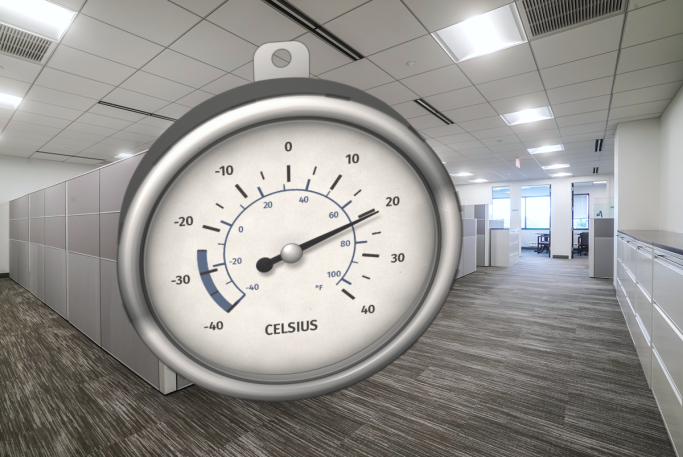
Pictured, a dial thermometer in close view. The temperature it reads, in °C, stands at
20 °C
